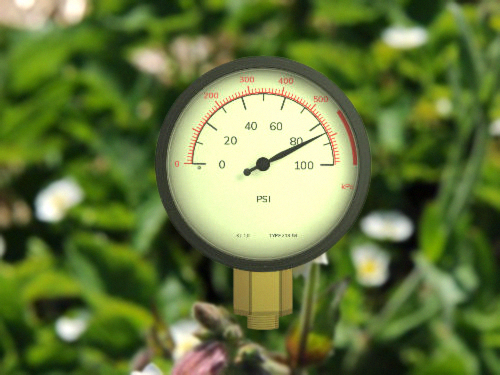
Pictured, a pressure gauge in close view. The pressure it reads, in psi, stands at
85 psi
